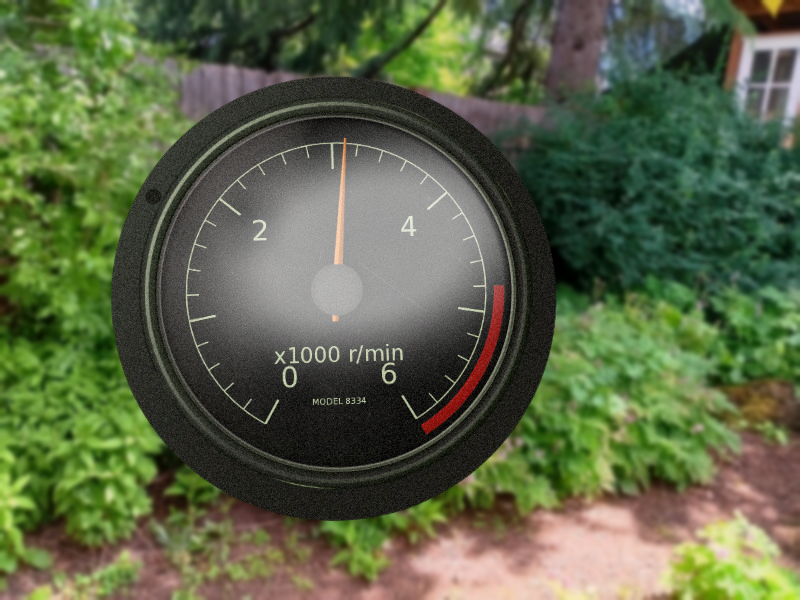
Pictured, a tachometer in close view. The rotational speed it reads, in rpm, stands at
3100 rpm
